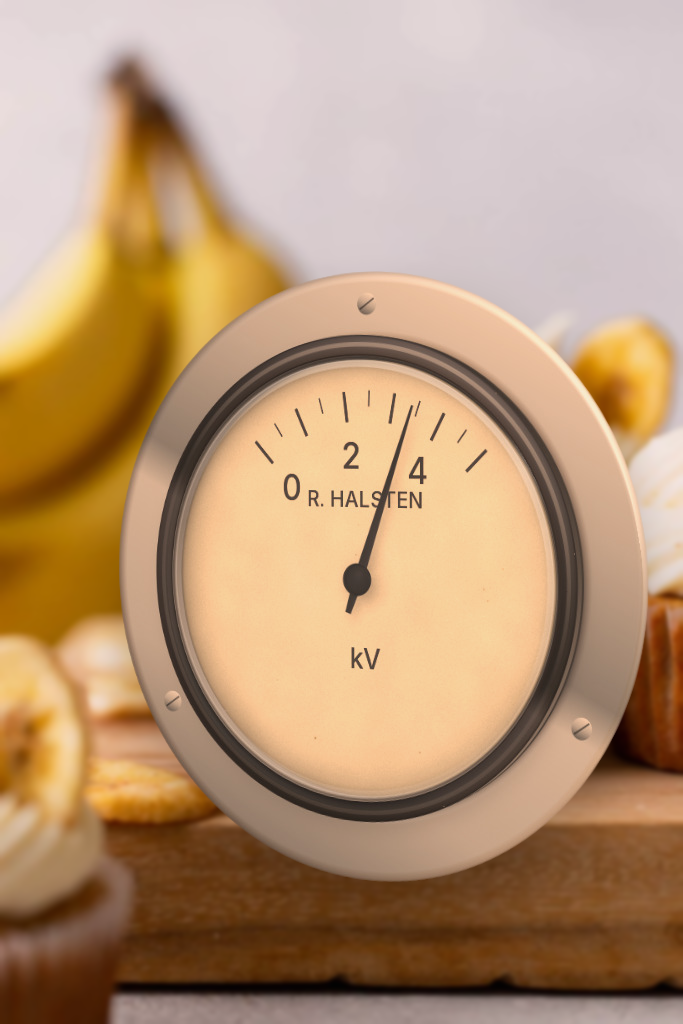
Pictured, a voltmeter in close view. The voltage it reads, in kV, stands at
3.5 kV
